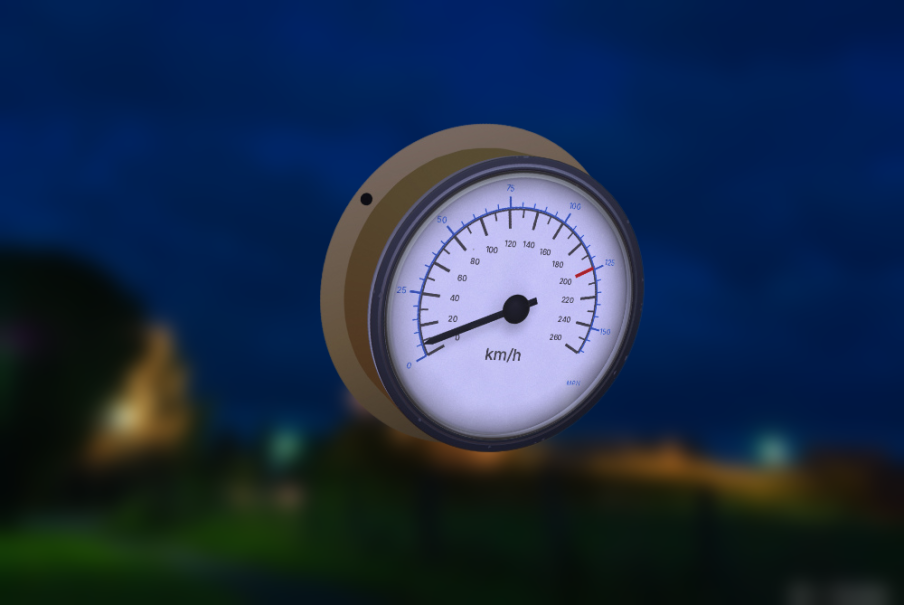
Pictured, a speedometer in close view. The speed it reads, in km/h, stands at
10 km/h
